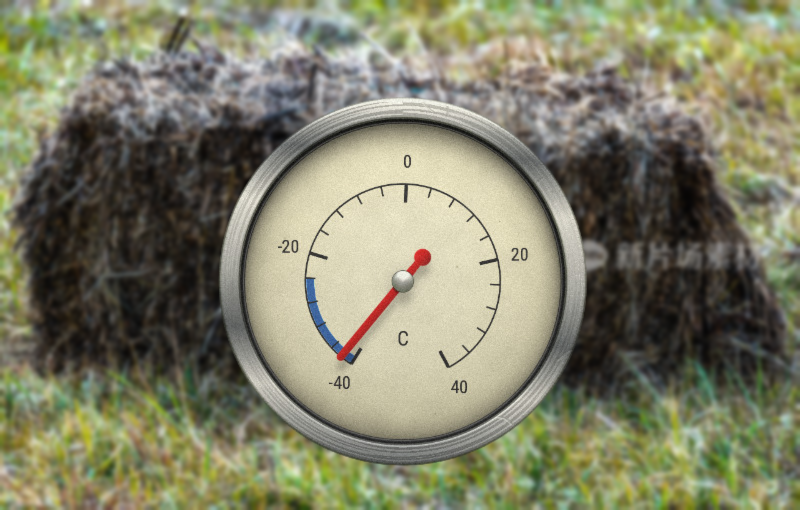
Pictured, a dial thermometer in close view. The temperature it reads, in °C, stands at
-38 °C
